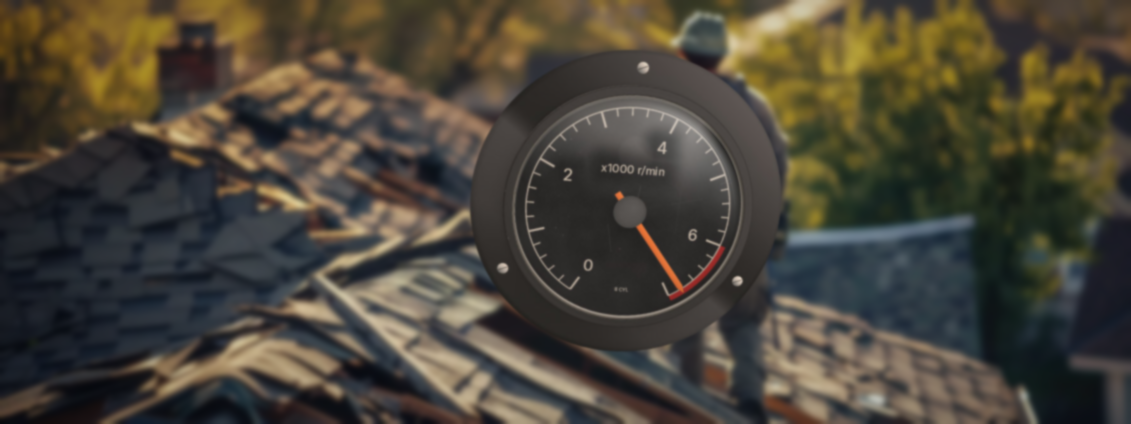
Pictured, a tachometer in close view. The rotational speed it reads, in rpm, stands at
6800 rpm
